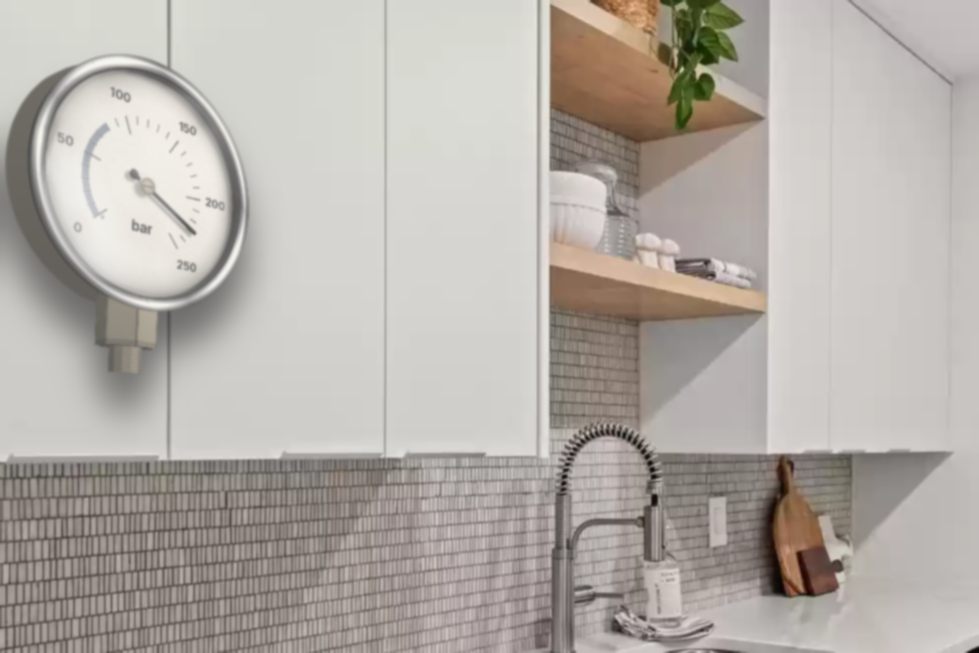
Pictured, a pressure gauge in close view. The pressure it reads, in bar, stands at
230 bar
